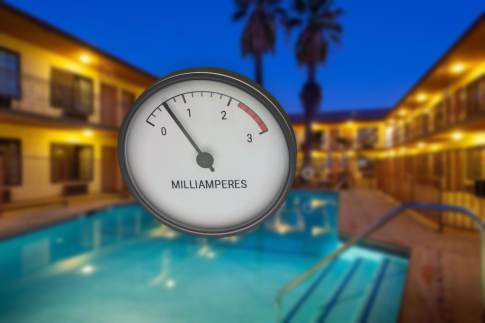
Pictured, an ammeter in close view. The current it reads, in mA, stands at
0.6 mA
